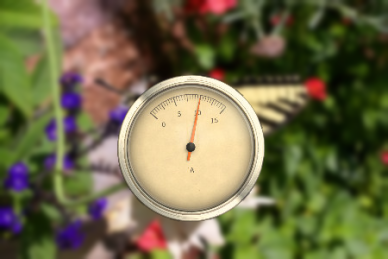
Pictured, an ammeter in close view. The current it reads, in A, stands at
10 A
